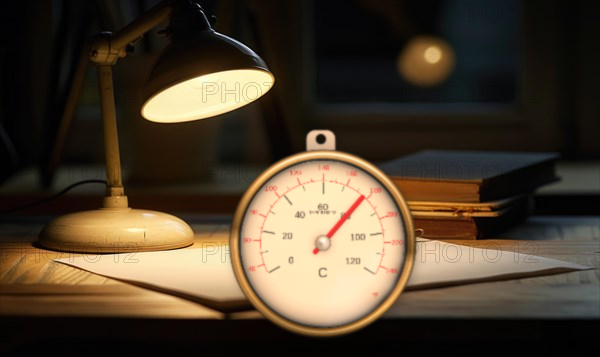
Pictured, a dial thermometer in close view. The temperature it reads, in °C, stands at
80 °C
